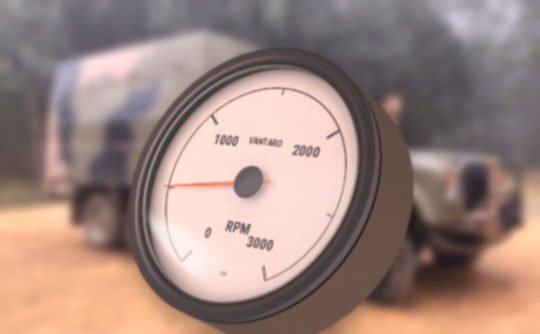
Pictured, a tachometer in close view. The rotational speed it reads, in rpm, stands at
500 rpm
